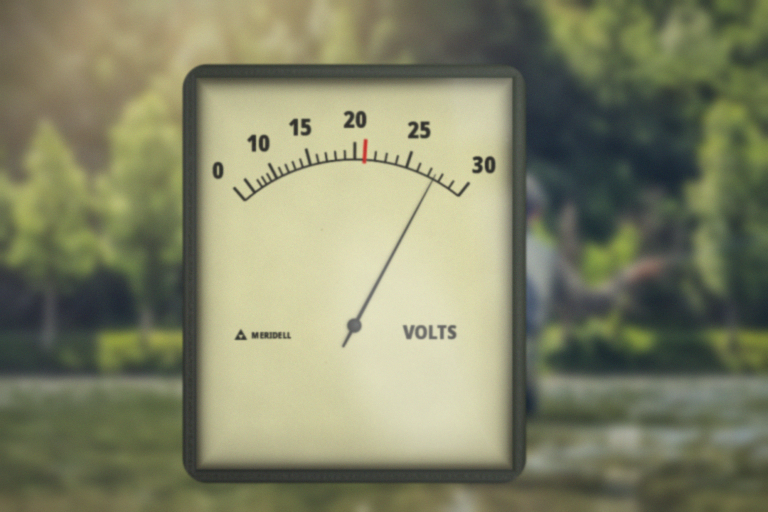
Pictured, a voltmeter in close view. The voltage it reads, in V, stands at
27.5 V
